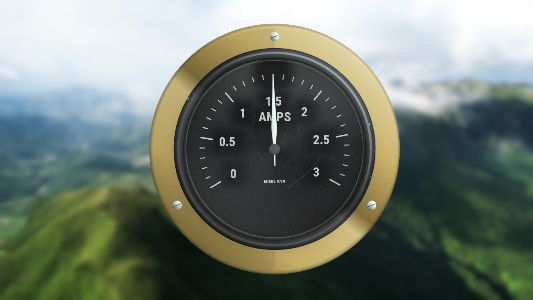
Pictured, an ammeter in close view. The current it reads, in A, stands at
1.5 A
